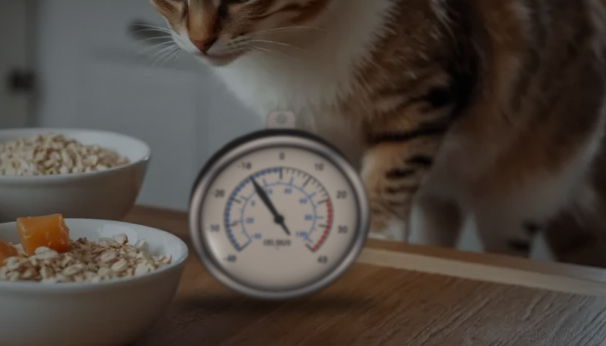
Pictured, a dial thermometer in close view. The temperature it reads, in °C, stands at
-10 °C
